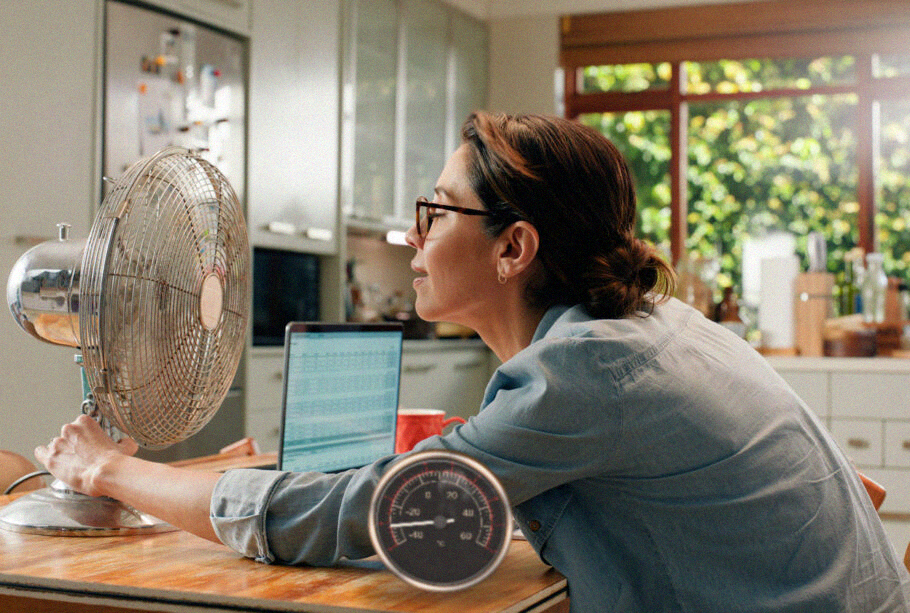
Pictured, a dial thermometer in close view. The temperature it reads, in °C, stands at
-30 °C
